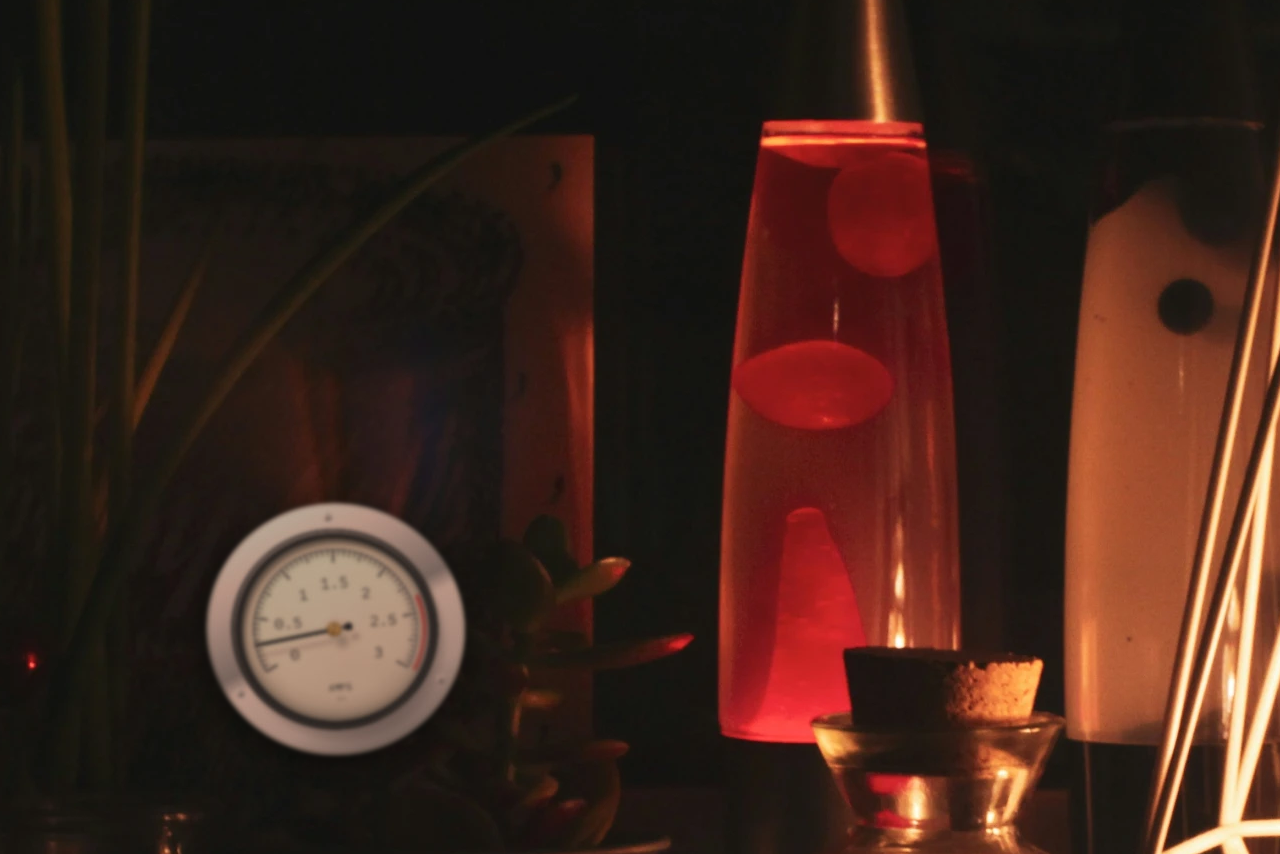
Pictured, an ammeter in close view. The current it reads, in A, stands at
0.25 A
